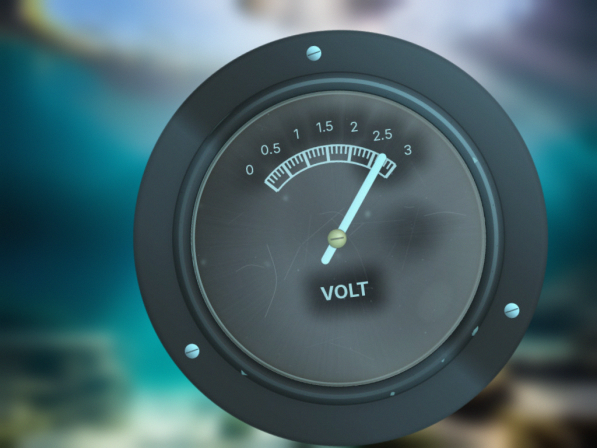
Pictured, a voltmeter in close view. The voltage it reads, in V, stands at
2.7 V
